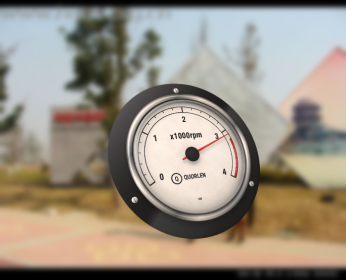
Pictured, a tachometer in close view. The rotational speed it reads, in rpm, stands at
3100 rpm
